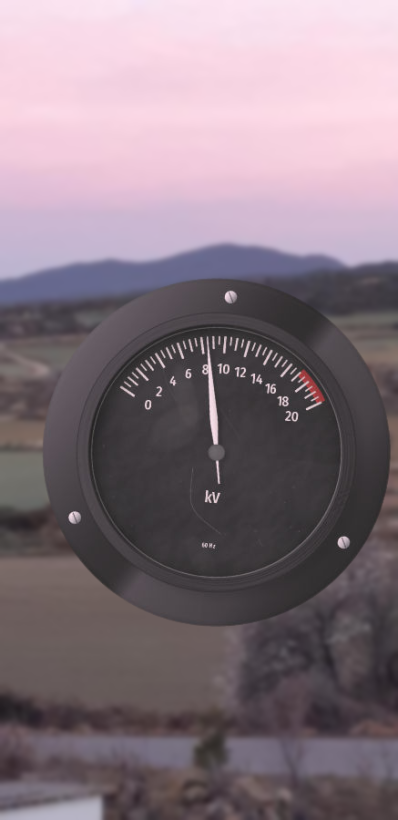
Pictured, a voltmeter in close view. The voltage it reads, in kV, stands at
8.5 kV
